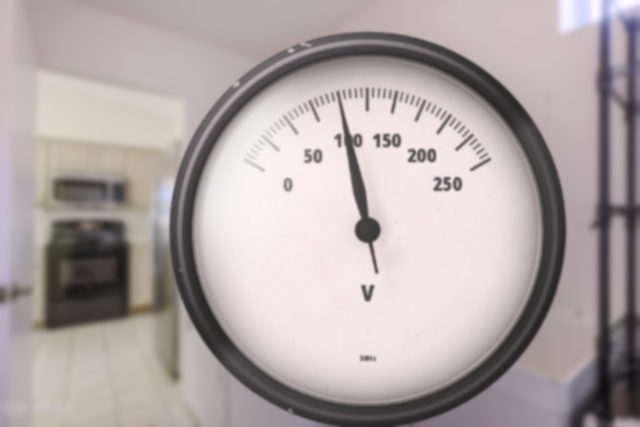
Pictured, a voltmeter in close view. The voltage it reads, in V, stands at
100 V
